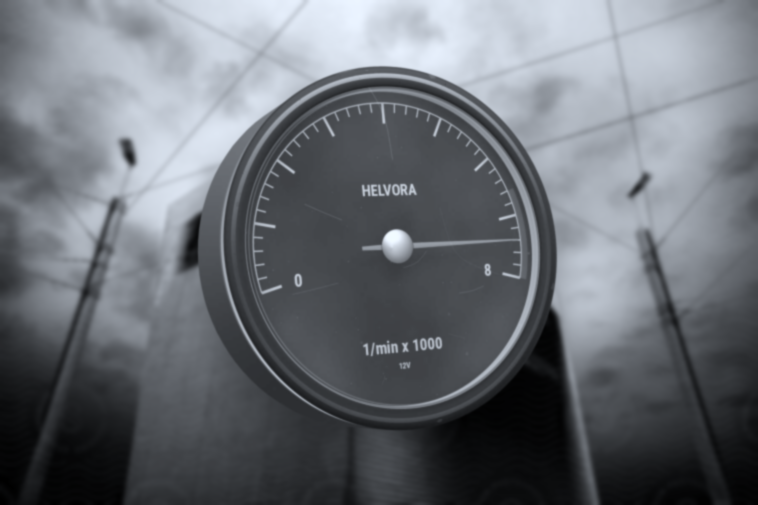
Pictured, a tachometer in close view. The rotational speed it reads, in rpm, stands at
7400 rpm
